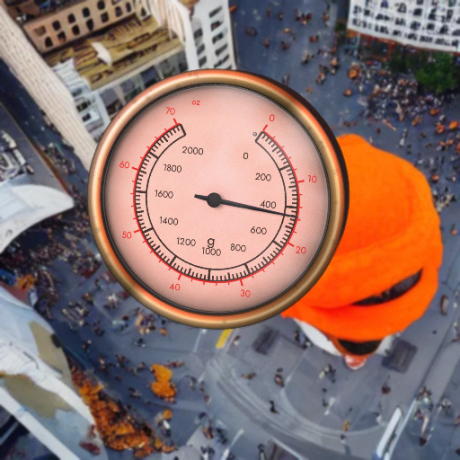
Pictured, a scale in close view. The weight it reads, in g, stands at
440 g
